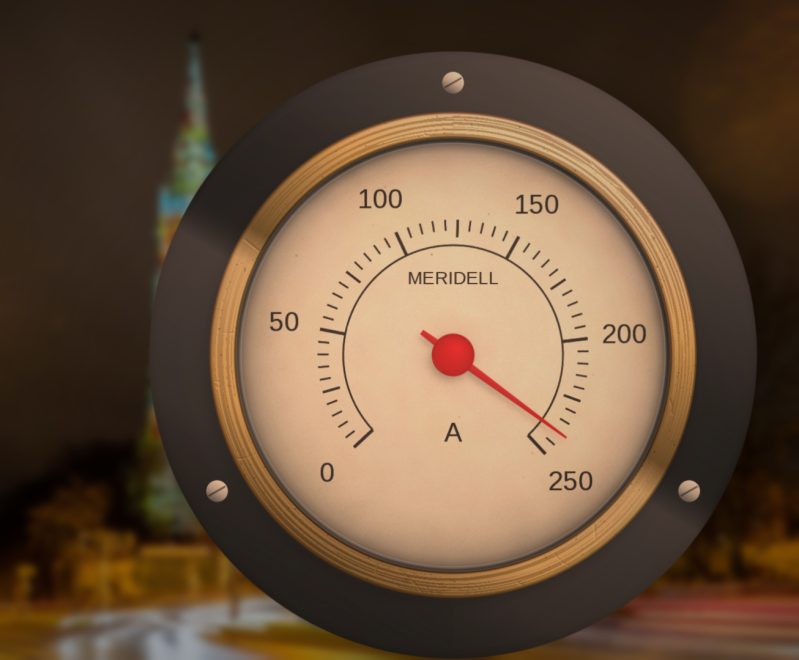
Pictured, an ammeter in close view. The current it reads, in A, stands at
240 A
